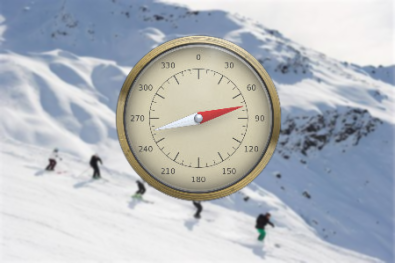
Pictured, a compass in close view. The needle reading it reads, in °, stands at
75 °
